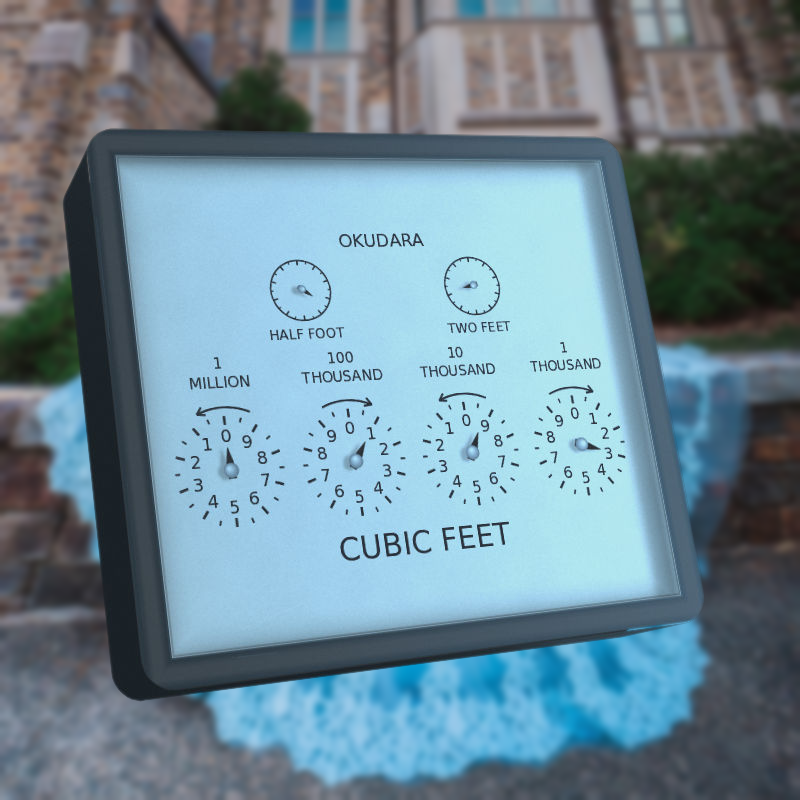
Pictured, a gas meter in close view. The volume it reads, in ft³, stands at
9300 ft³
